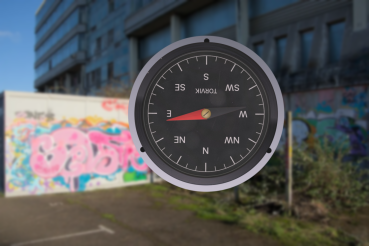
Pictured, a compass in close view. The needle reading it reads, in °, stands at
80 °
